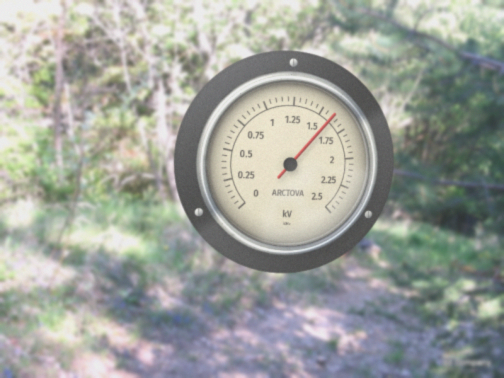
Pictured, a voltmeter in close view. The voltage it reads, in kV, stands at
1.6 kV
